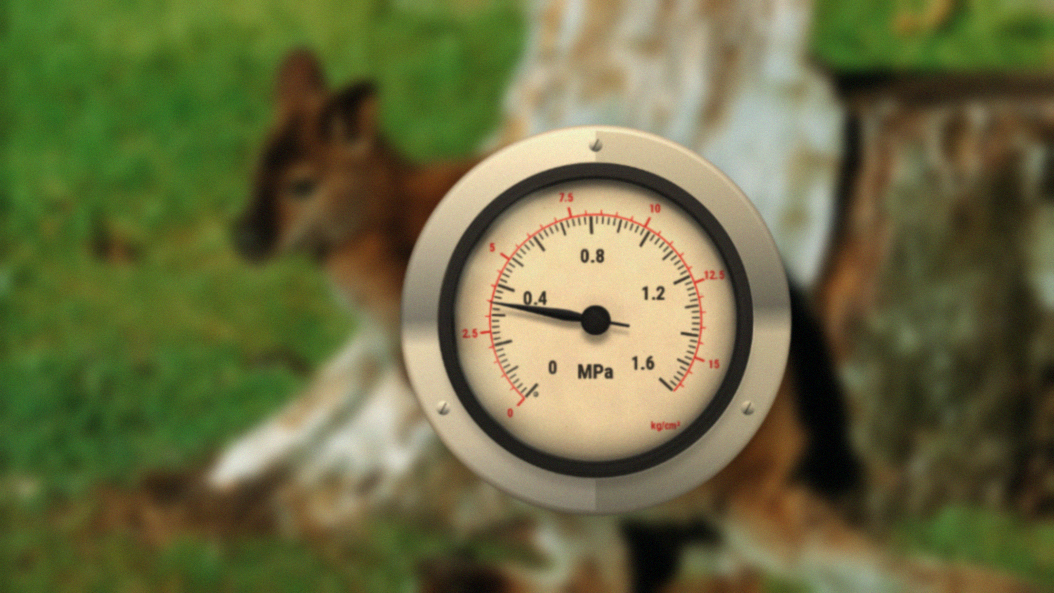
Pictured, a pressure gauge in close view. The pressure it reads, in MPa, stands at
0.34 MPa
